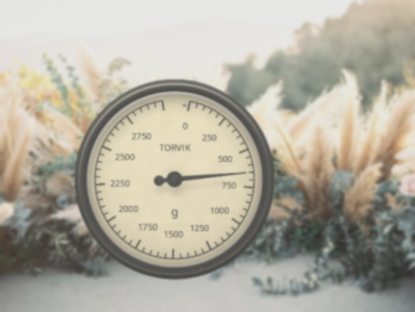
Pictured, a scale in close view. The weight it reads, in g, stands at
650 g
